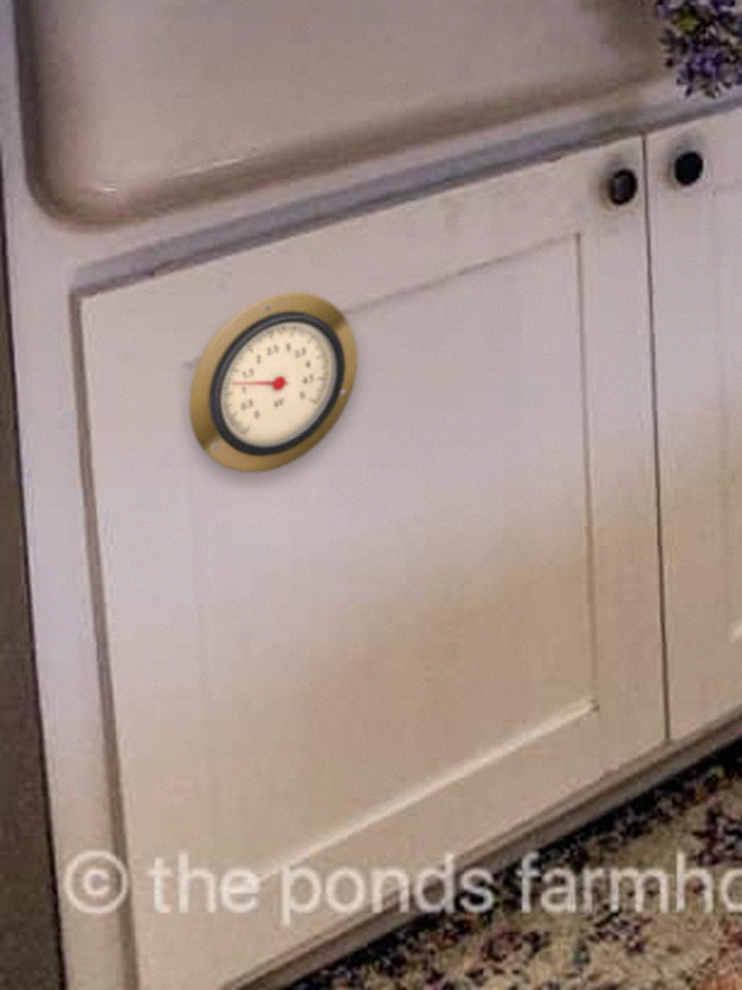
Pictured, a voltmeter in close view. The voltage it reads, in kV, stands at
1.25 kV
